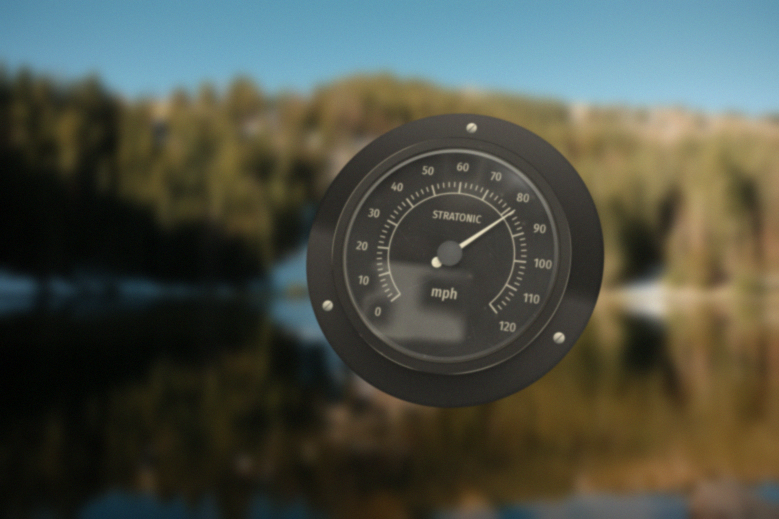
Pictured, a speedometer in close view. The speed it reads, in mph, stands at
82 mph
